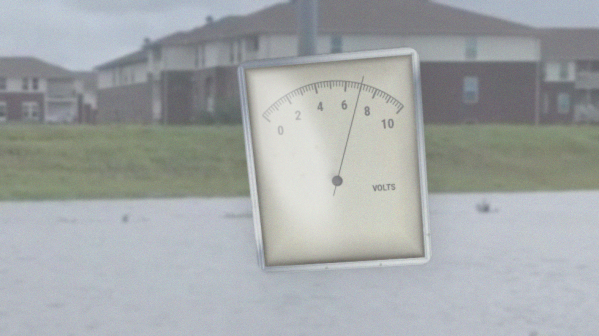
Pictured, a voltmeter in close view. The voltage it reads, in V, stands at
7 V
